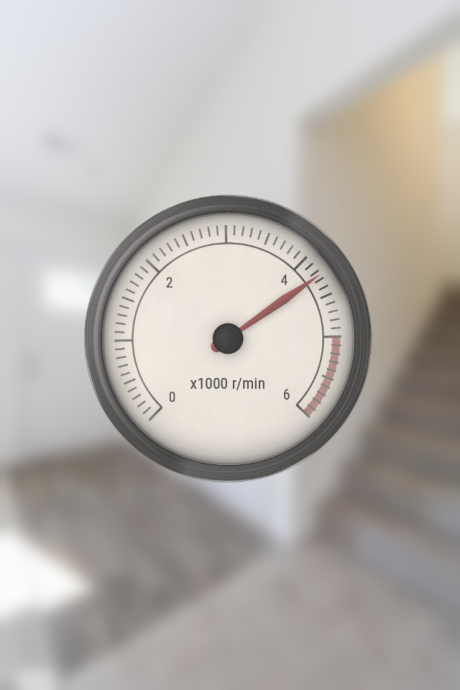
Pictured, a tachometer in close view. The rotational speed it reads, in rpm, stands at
4250 rpm
